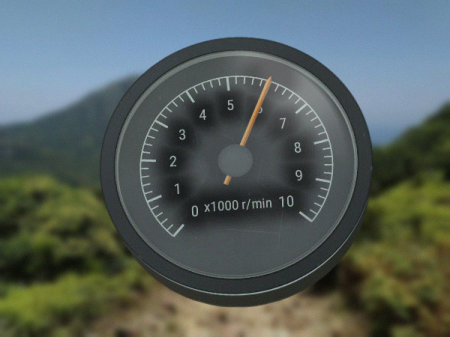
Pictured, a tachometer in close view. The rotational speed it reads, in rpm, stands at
6000 rpm
